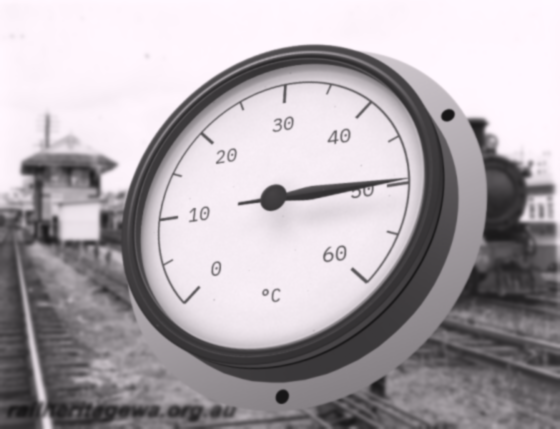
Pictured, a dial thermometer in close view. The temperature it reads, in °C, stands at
50 °C
